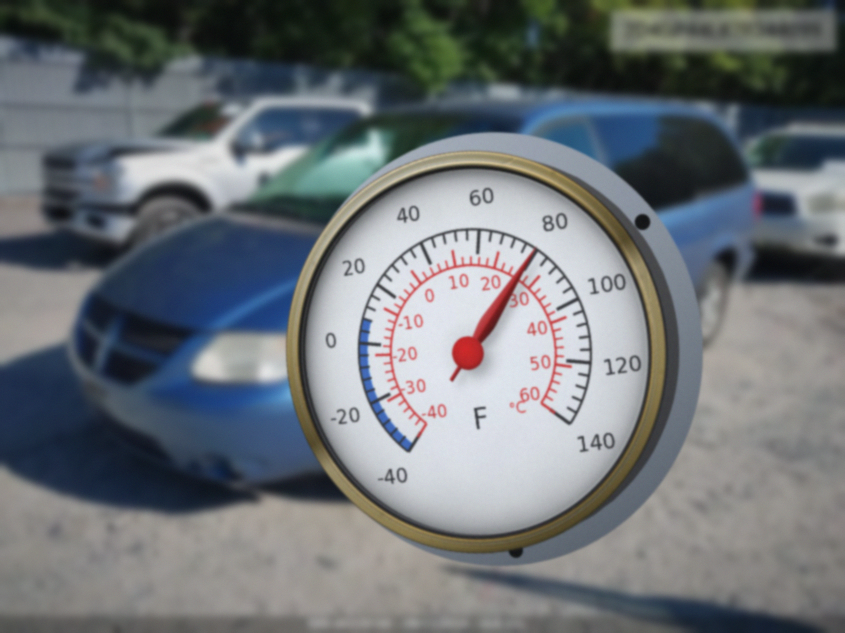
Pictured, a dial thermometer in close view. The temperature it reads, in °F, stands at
80 °F
